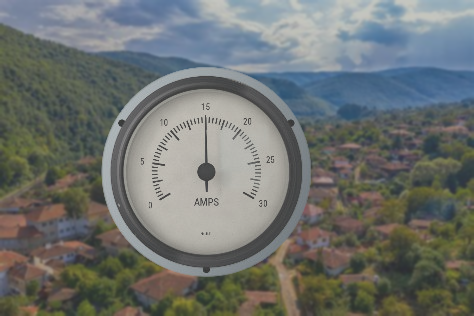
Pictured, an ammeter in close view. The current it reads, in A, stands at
15 A
